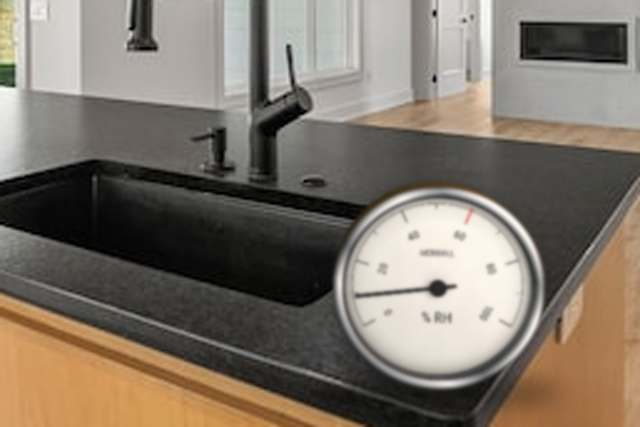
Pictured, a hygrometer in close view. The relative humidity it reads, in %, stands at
10 %
